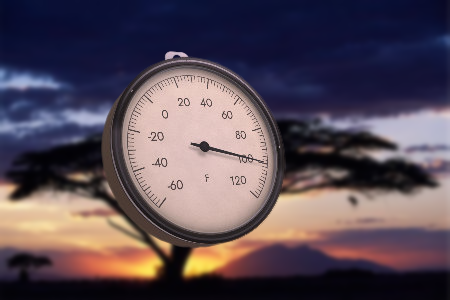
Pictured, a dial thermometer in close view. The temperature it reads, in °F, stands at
100 °F
